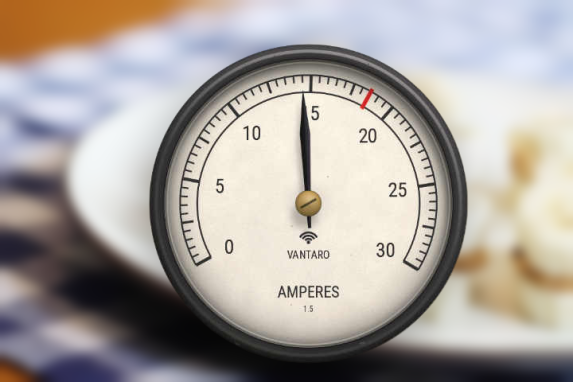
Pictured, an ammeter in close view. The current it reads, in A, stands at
14.5 A
